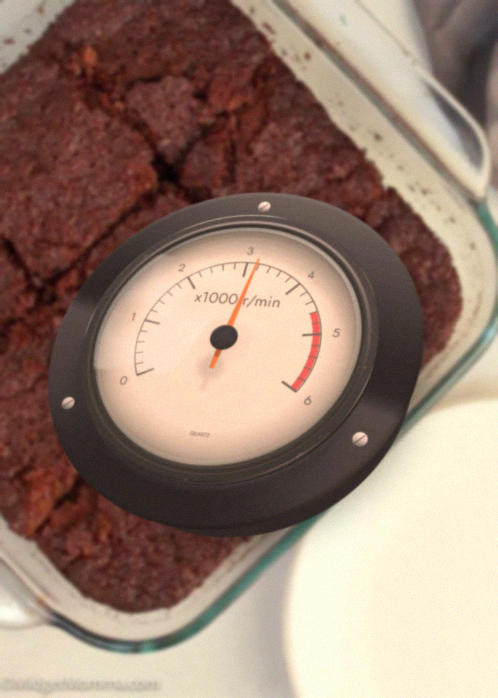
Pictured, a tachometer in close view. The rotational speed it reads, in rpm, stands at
3200 rpm
